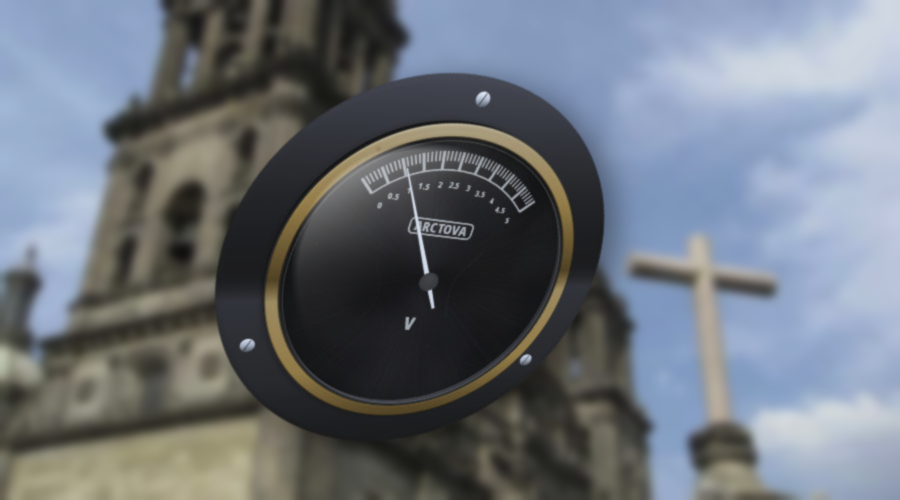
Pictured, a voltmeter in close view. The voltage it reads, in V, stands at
1 V
